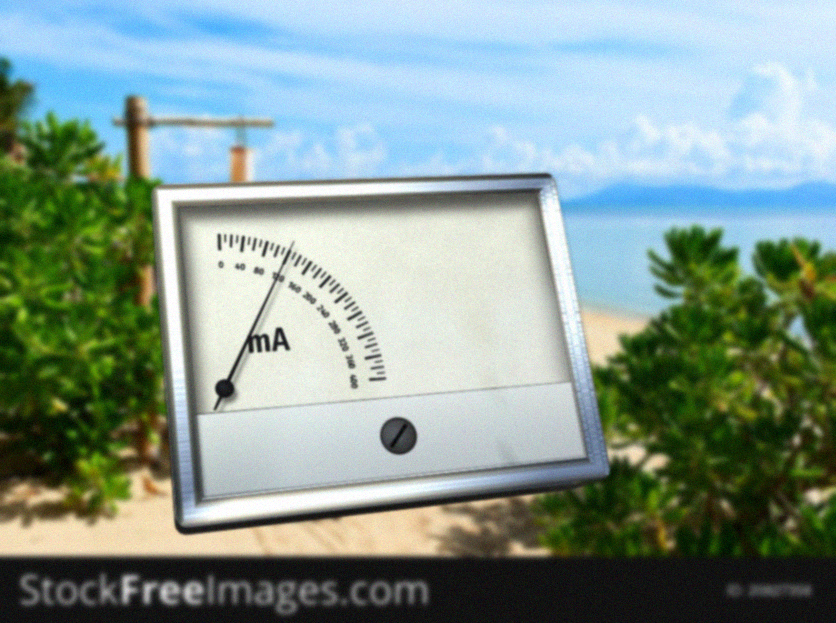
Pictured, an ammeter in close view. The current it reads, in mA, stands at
120 mA
